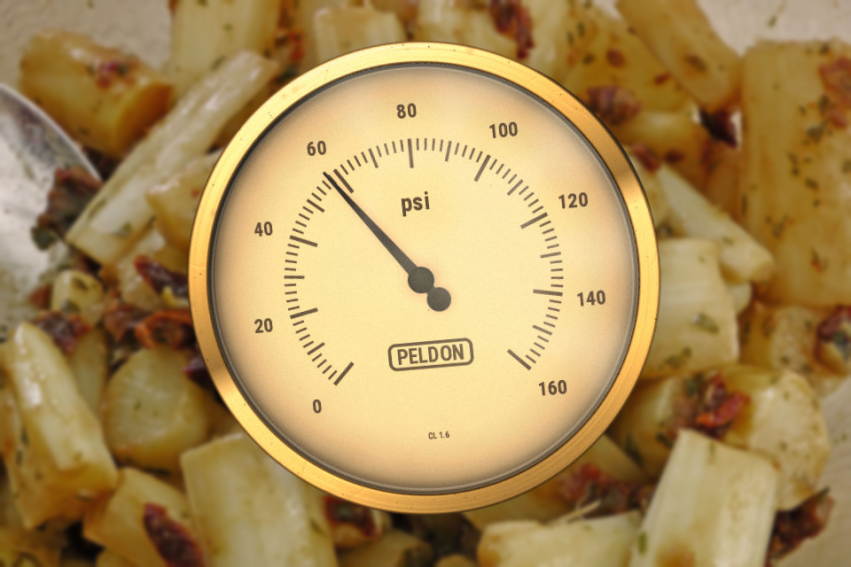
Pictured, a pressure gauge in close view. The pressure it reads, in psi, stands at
58 psi
